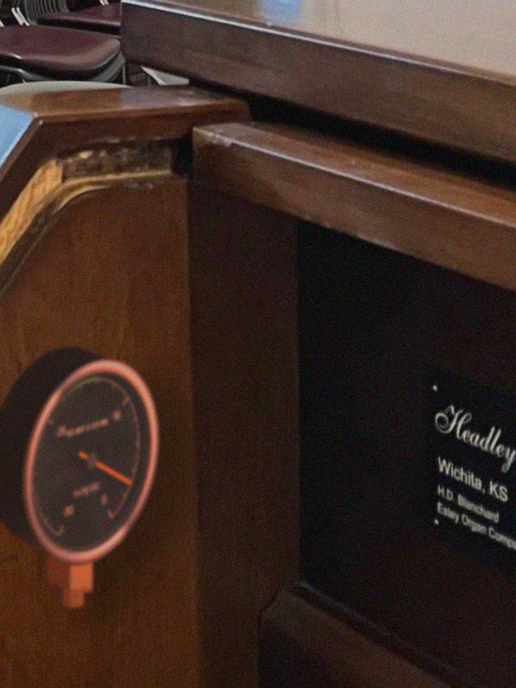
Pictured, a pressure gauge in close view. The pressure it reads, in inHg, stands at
-3 inHg
